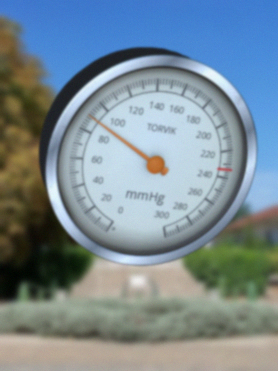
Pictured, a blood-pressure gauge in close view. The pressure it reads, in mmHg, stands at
90 mmHg
